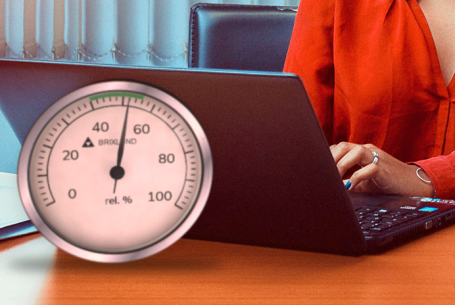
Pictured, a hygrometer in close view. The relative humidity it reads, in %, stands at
52 %
